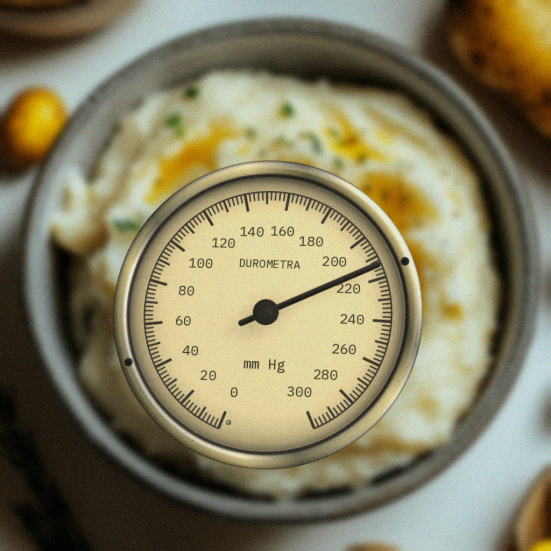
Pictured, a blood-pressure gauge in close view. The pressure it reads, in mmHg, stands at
214 mmHg
